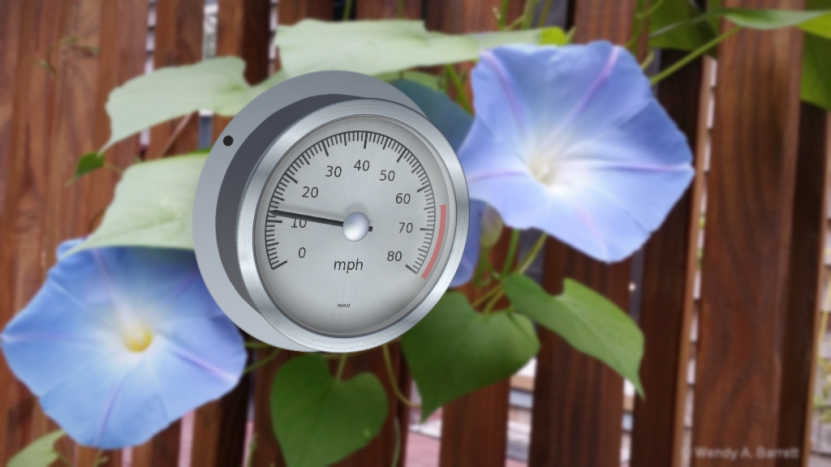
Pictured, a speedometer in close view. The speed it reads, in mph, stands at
12 mph
